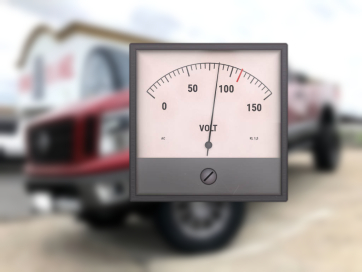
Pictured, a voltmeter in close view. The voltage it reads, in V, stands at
85 V
